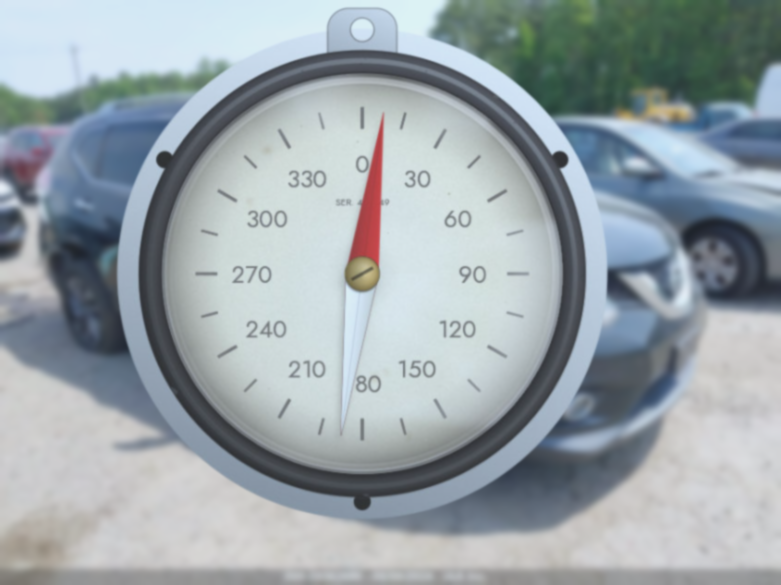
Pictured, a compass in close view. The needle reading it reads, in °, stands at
7.5 °
